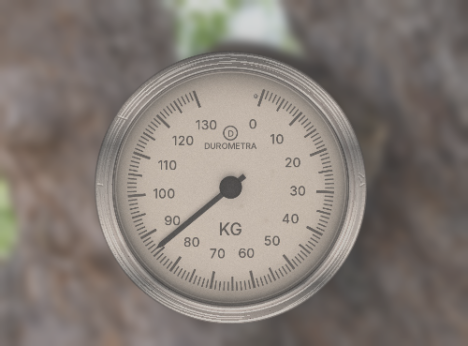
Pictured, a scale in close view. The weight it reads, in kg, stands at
86 kg
